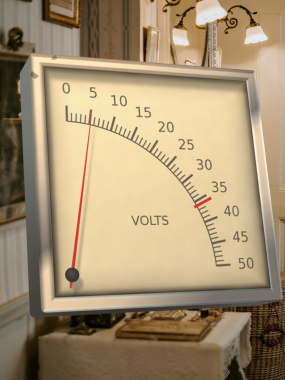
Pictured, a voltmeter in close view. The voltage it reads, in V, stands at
5 V
